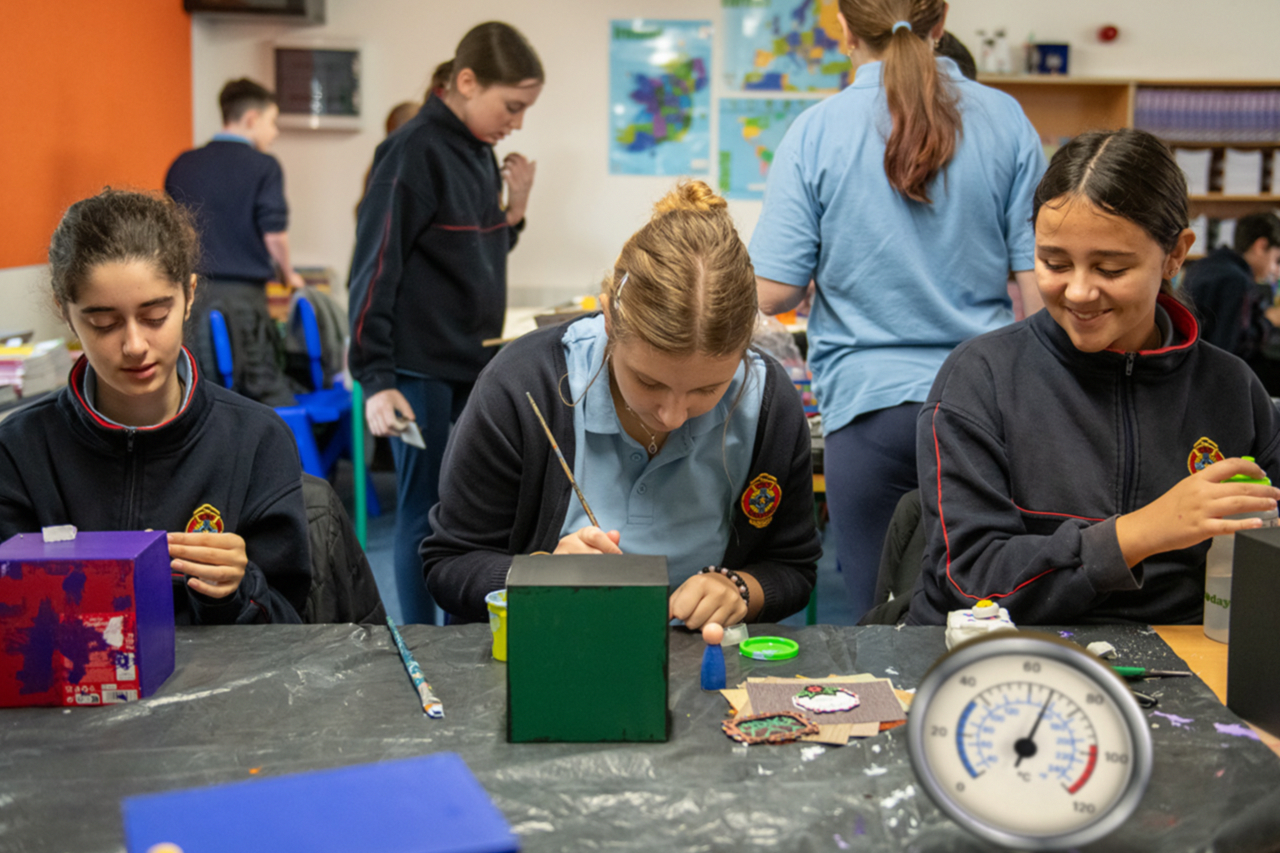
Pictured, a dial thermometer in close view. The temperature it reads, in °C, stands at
68 °C
